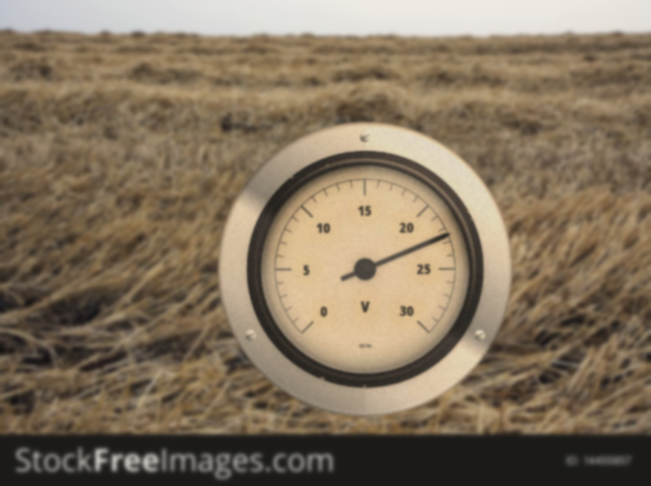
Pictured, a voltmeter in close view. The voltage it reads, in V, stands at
22.5 V
